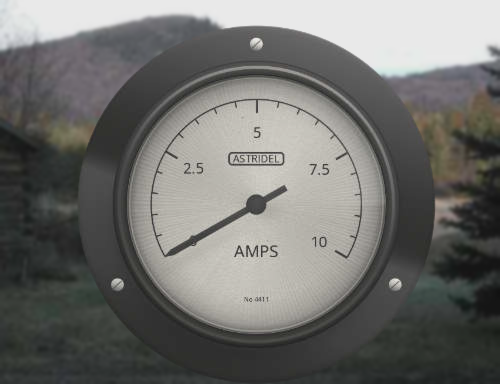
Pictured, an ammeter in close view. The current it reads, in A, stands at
0 A
